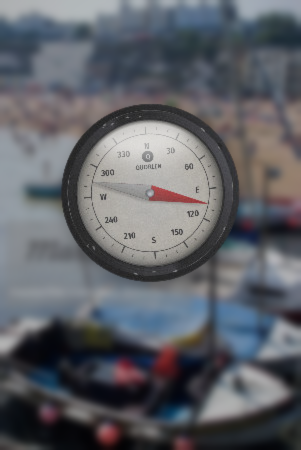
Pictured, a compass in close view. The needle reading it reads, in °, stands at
105 °
